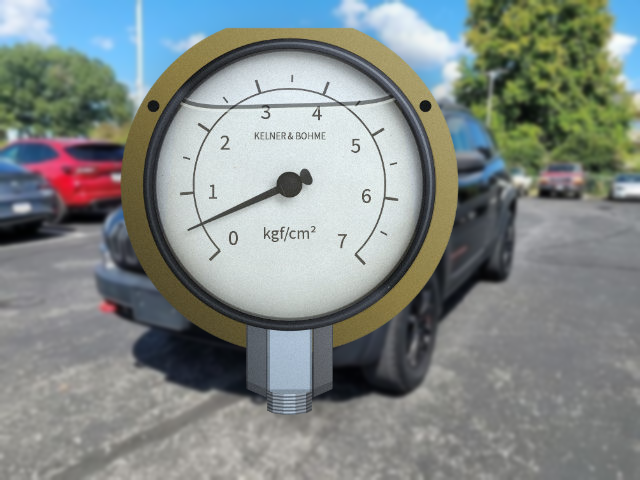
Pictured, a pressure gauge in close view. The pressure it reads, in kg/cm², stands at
0.5 kg/cm²
